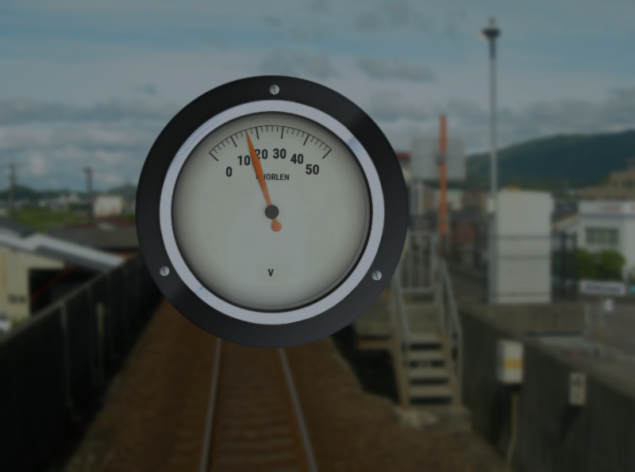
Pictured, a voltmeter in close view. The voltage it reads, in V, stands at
16 V
